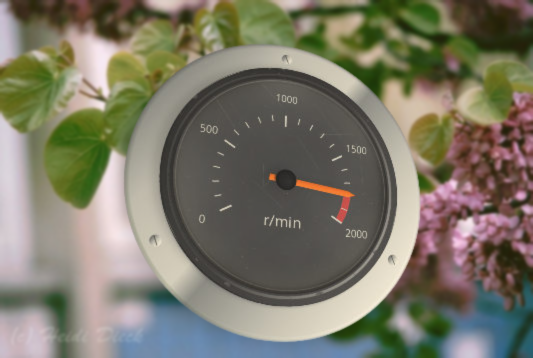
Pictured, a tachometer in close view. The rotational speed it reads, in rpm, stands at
1800 rpm
